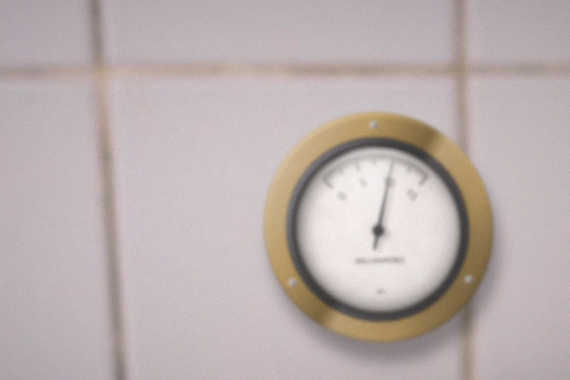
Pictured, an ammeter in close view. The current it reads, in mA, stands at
10 mA
